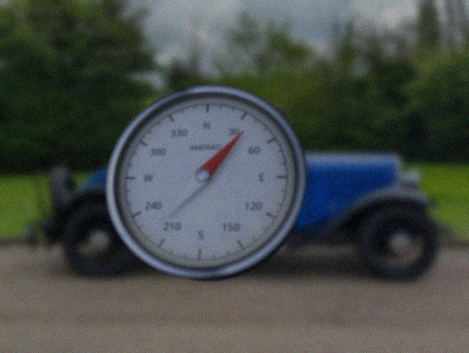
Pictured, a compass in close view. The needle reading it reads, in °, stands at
40 °
